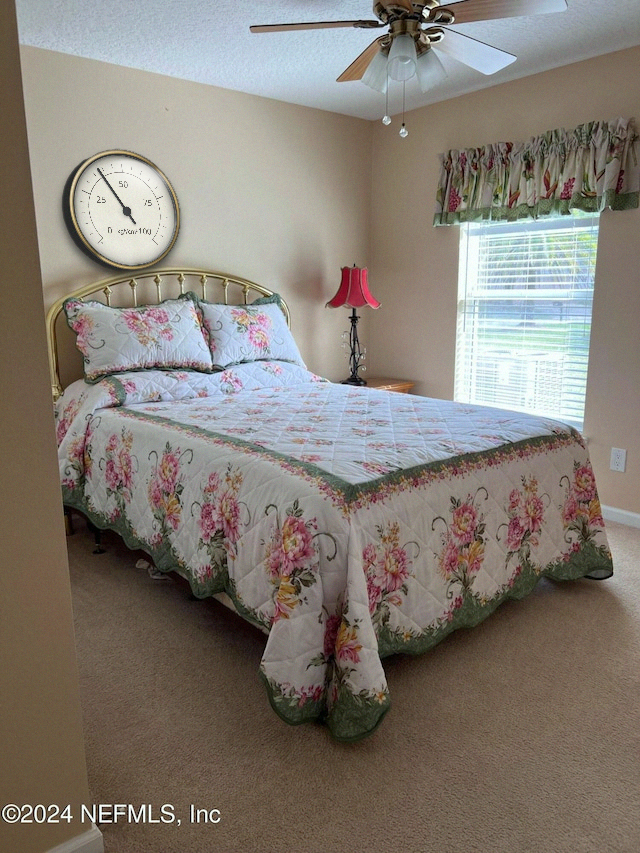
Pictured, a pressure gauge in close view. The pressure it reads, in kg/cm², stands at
37.5 kg/cm²
